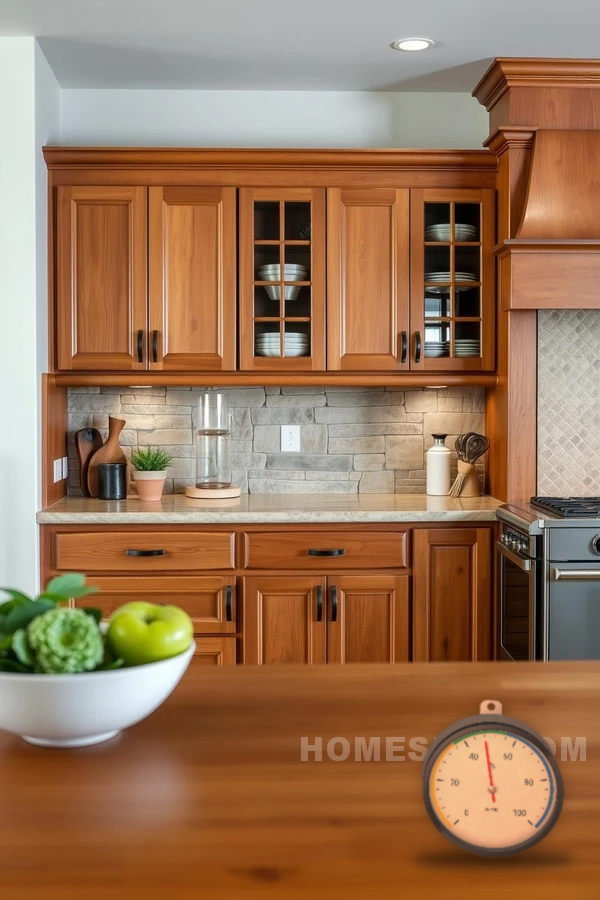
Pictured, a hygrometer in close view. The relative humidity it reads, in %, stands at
48 %
